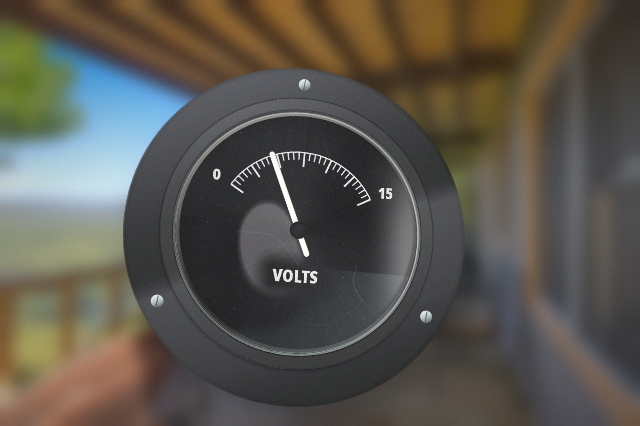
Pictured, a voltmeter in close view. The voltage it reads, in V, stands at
4.5 V
